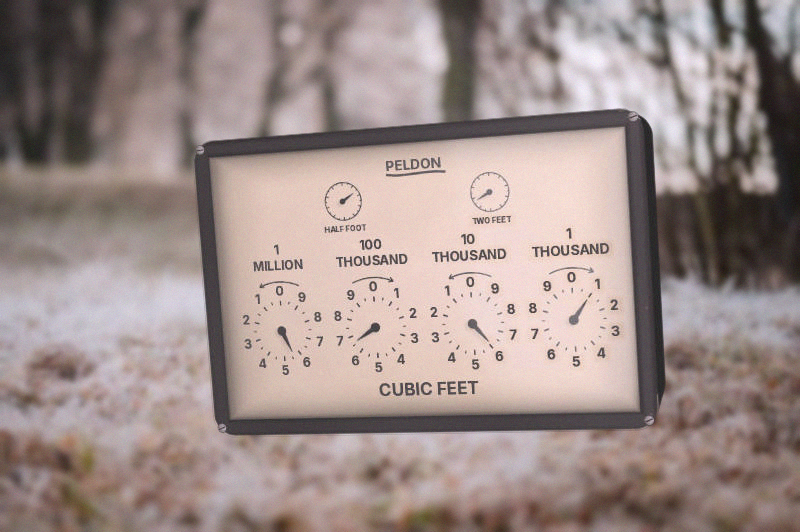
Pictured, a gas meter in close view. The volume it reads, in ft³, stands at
566100 ft³
